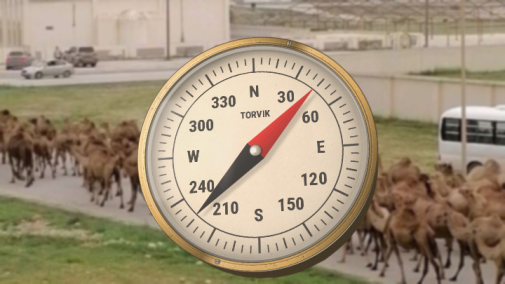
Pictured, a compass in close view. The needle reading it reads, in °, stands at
45 °
